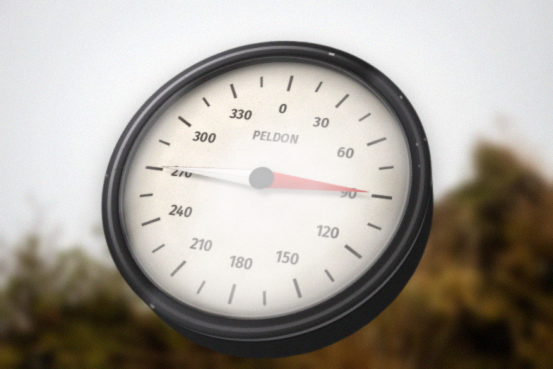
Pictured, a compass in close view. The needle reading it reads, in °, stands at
90 °
